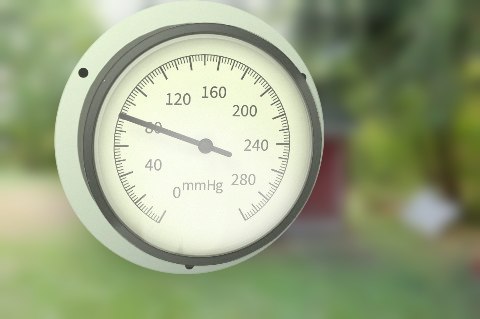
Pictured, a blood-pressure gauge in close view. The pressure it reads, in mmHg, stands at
80 mmHg
